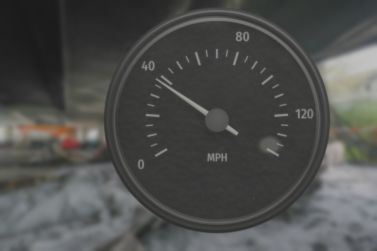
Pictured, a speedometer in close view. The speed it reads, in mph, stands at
37.5 mph
